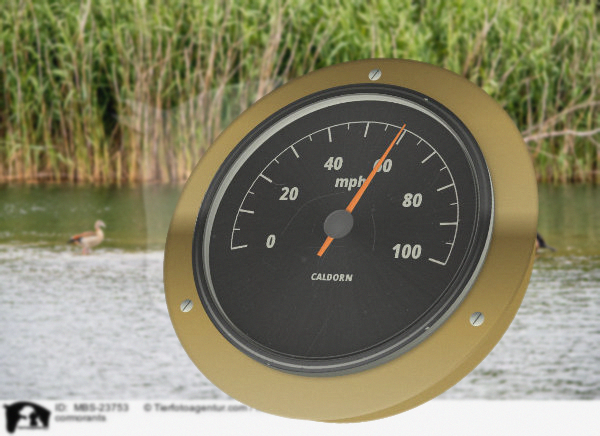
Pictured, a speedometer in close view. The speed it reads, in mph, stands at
60 mph
